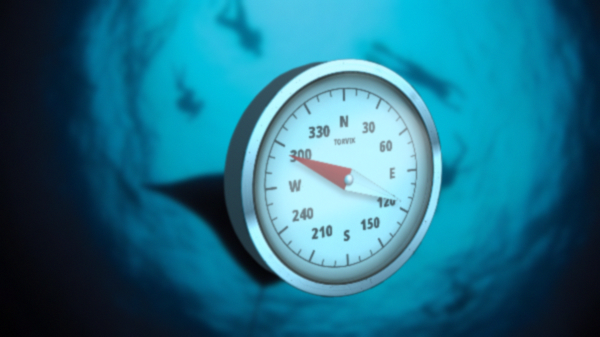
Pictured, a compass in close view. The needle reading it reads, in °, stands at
295 °
